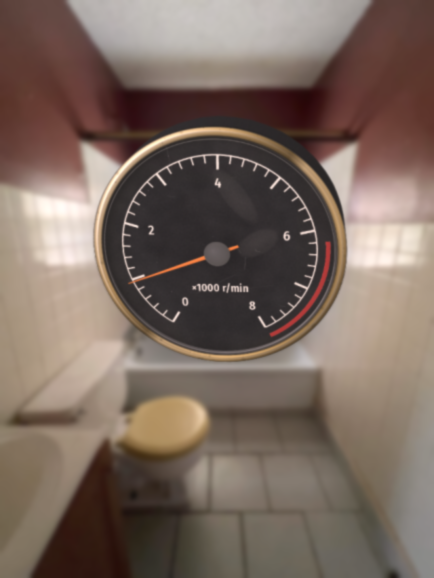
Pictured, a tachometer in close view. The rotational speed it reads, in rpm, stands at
1000 rpm
